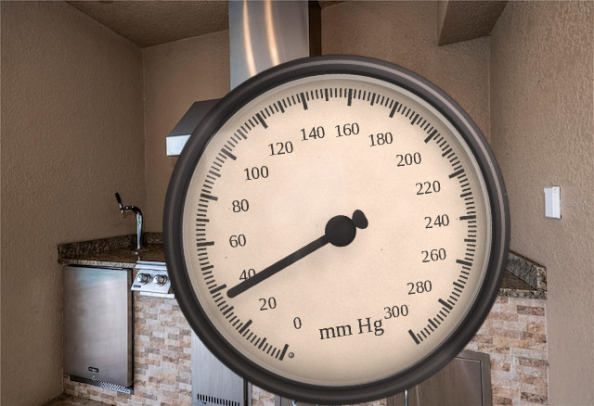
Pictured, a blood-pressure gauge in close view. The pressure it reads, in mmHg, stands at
36 mmHg
